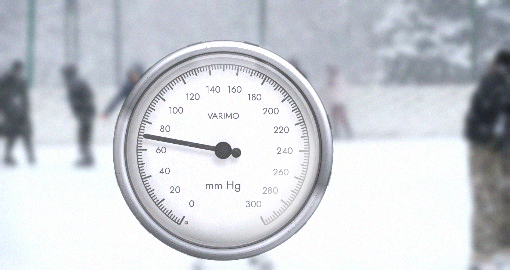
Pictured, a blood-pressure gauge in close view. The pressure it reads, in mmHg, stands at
70 mmHg
